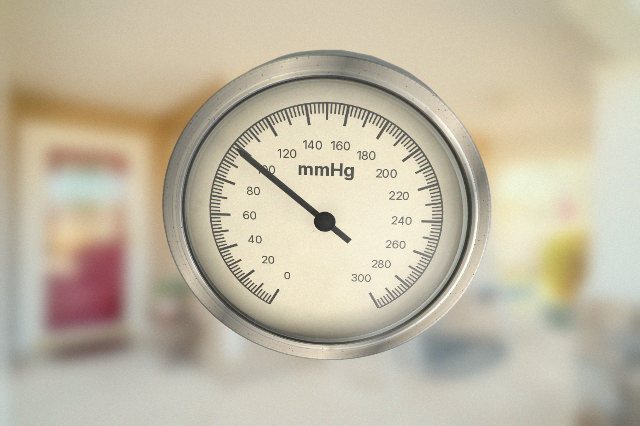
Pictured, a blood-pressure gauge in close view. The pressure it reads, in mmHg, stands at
100 mmHg
